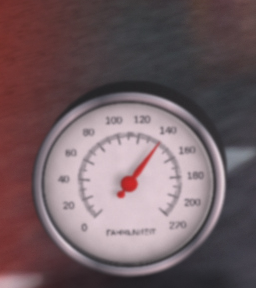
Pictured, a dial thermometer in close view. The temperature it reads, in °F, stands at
140 °F
